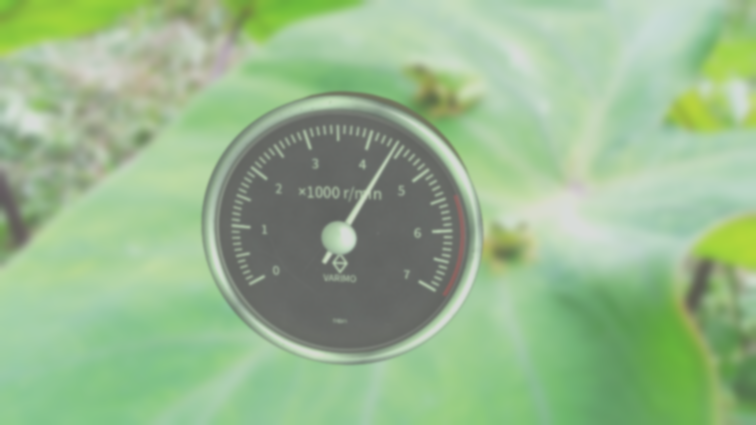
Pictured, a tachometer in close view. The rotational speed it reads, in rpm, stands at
4400 rpm
